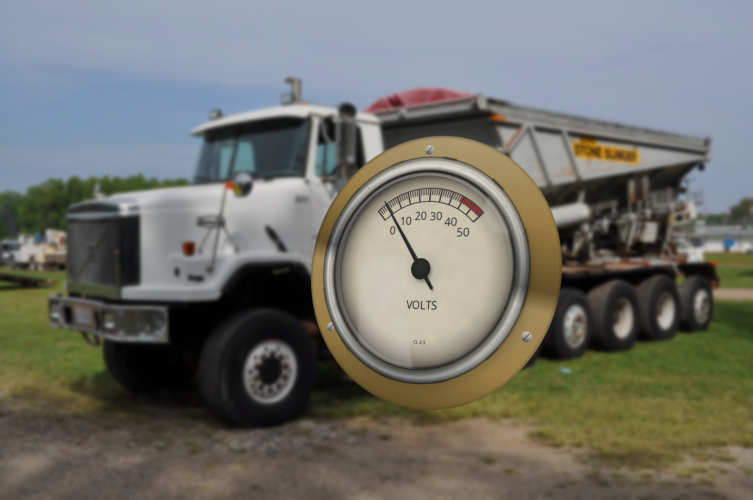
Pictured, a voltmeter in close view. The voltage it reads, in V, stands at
5 V
